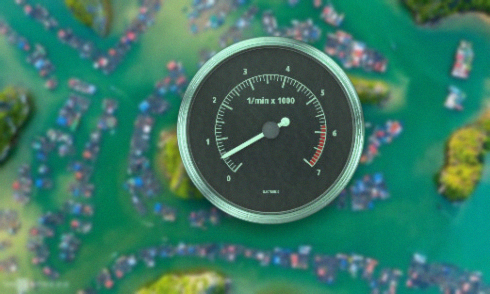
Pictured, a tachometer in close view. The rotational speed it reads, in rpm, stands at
500 rpm
